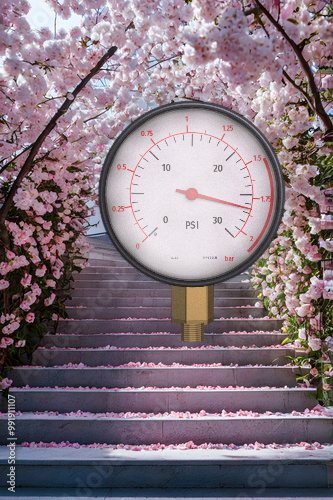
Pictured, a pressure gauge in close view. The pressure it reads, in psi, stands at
26.5 psi
